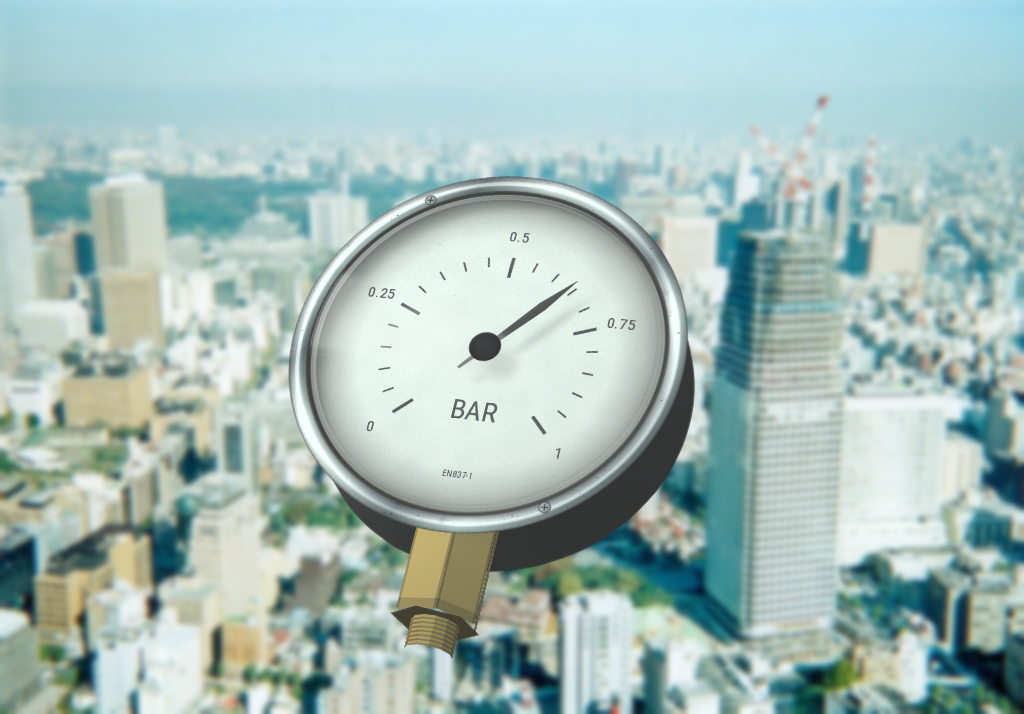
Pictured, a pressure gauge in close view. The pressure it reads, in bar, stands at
0.65 bar
